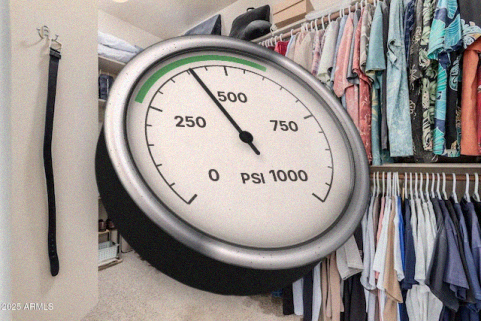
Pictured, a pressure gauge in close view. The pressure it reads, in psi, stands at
400 psi
